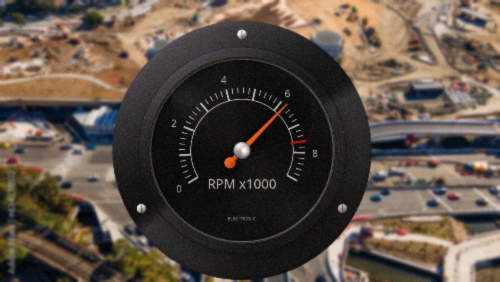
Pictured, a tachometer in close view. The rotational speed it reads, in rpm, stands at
6200 rpm
